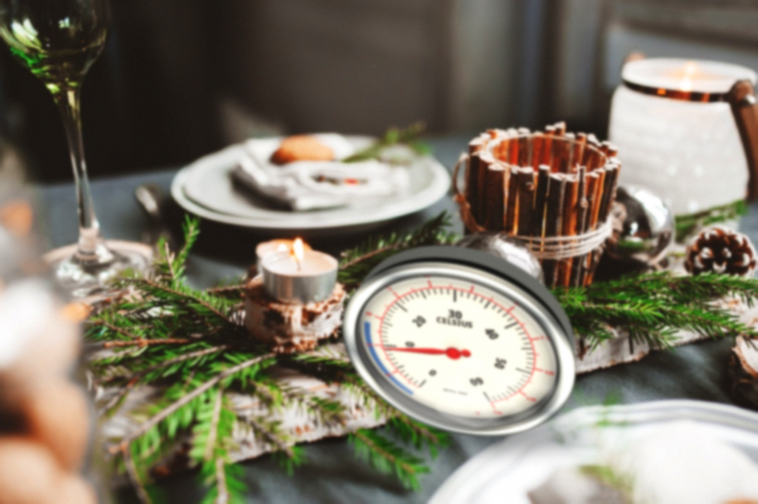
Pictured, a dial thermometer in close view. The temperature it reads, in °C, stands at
10 °C
